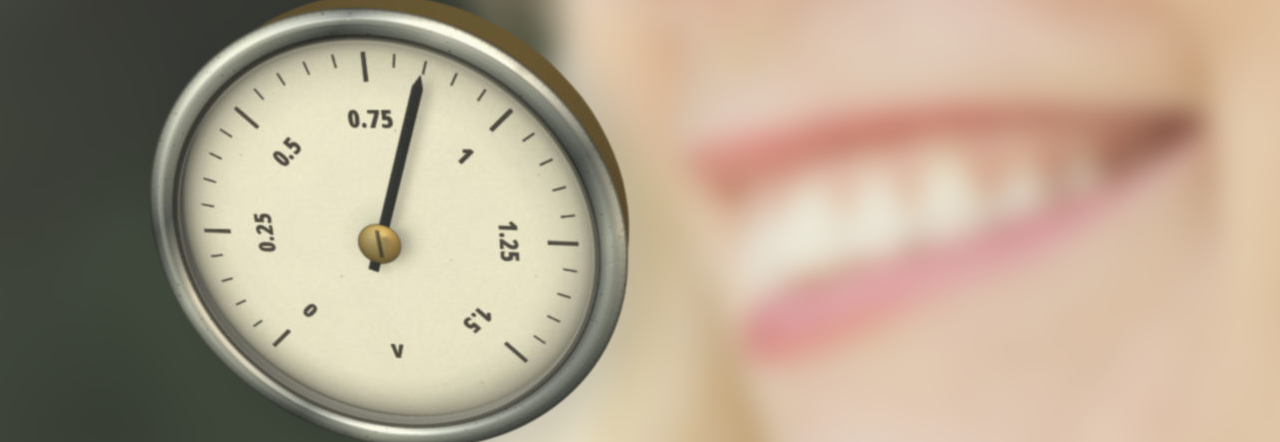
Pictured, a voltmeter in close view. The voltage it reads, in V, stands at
0.85 V
